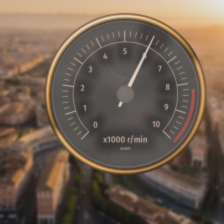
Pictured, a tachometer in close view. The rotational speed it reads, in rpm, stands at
6000 rpm
